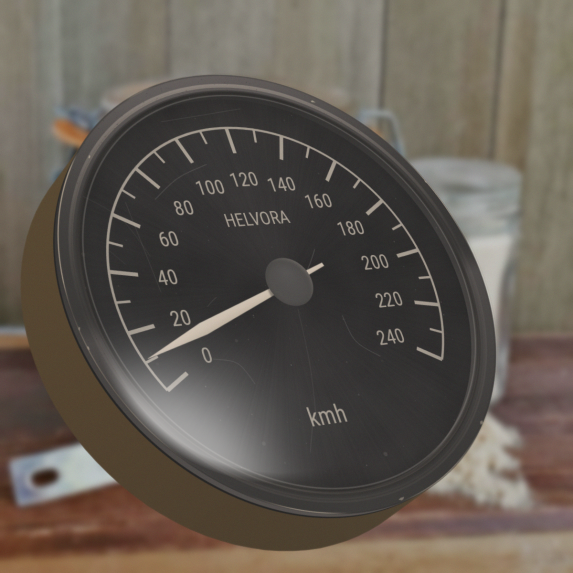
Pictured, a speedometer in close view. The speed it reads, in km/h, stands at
10 km/h
